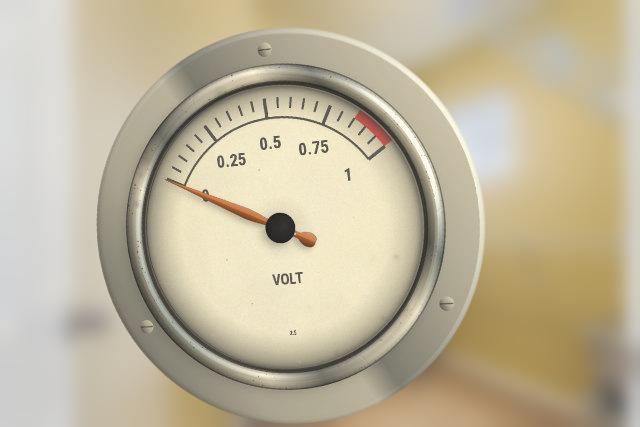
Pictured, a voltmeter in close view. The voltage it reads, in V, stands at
0 V
